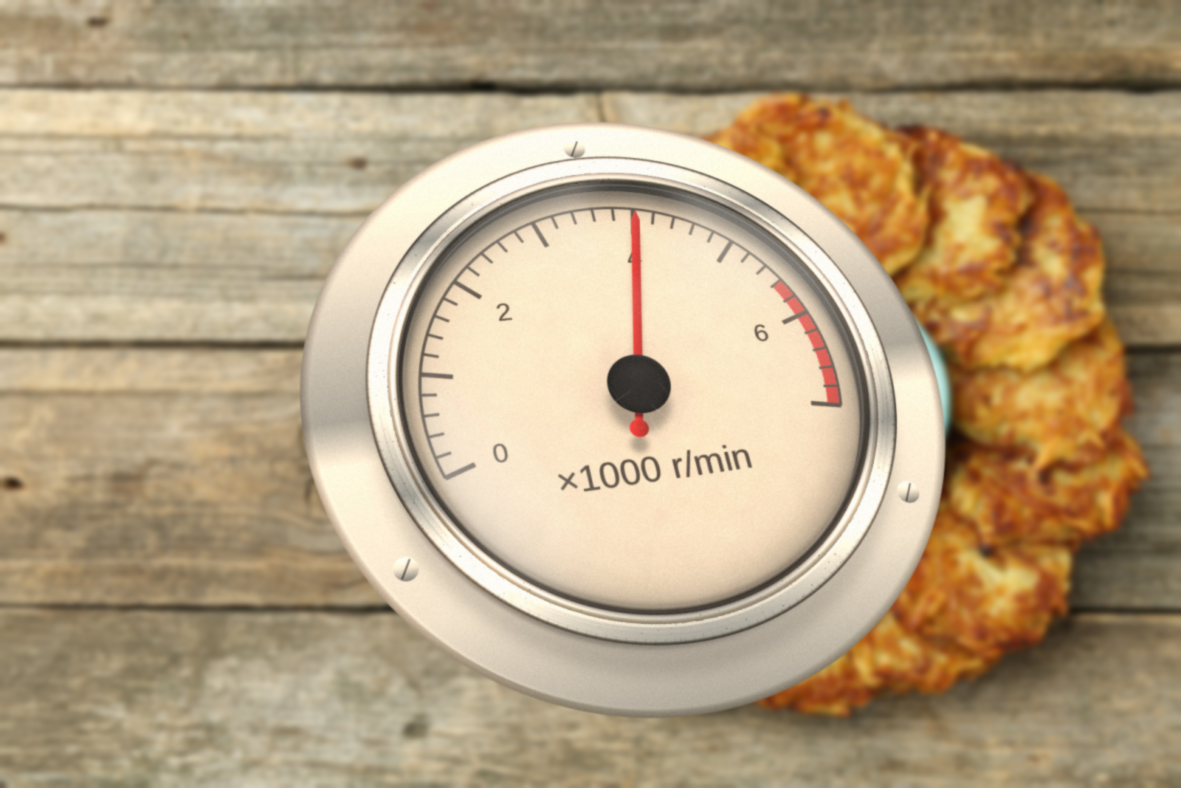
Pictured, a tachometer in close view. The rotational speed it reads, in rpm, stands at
4000 rpm
